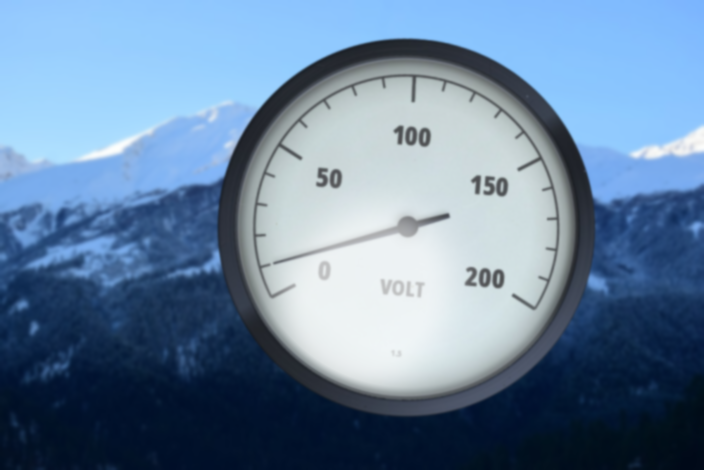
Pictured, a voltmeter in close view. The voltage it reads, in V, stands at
10 V
